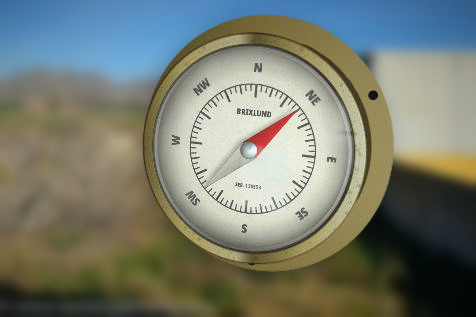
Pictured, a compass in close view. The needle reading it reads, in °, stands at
45 °
